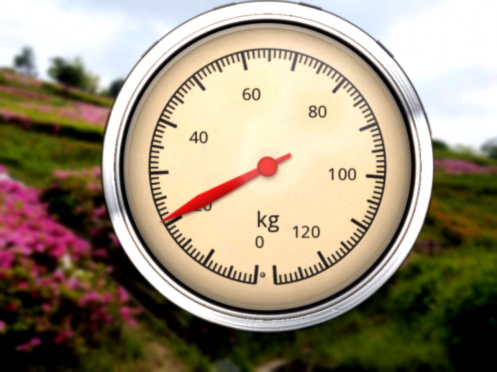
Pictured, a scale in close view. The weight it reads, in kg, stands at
21 kg
